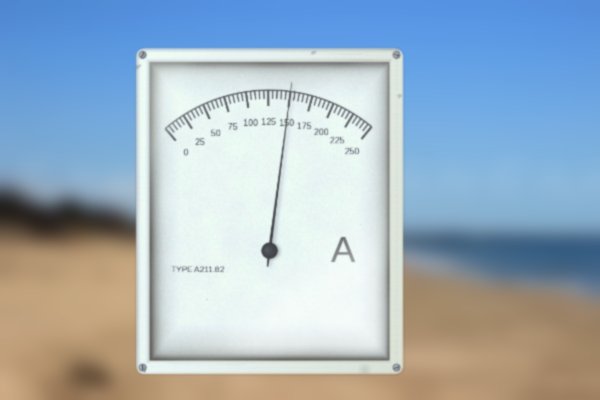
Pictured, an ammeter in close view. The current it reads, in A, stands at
150 A
